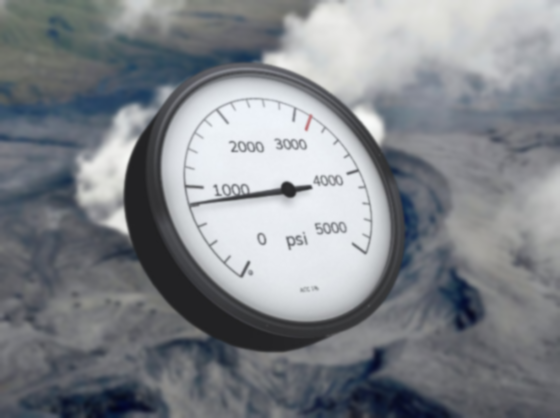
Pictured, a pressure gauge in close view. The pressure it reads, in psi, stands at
800 psi
